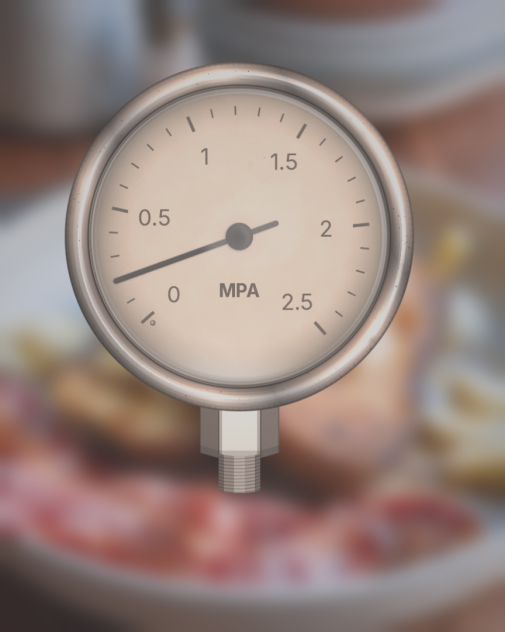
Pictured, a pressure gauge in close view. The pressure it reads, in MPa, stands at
0.2 MPa
